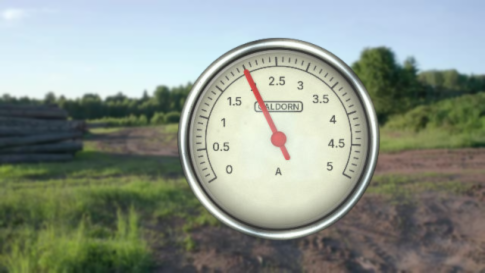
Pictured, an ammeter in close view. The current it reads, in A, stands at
2 A
